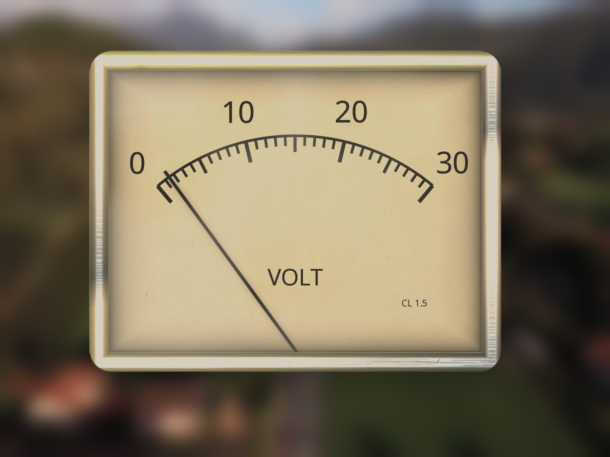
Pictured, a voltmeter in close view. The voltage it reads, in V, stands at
1.5 V
